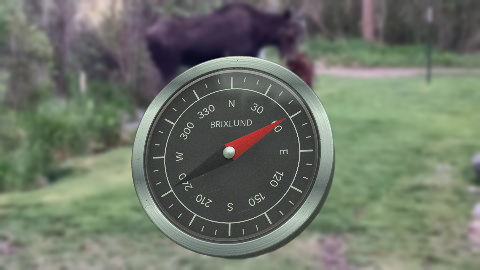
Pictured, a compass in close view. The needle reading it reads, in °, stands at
60 °
